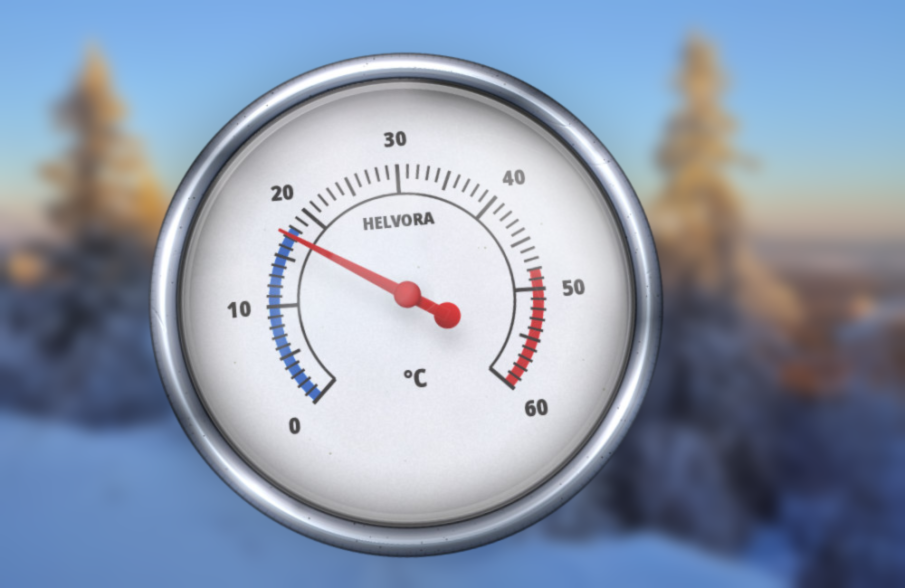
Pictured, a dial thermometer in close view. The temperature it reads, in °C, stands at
17 °C
